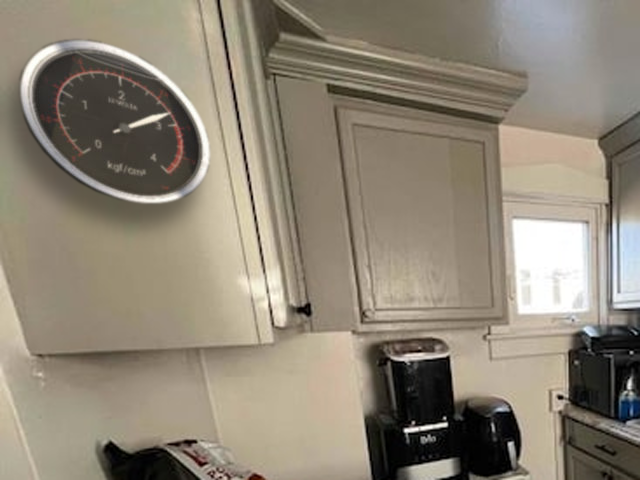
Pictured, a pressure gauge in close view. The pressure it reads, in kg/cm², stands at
2.8 kg/cm²
